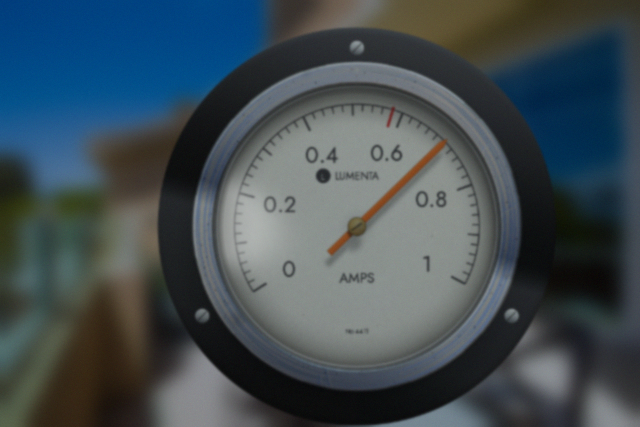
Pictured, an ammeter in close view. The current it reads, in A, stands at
0.7 A
